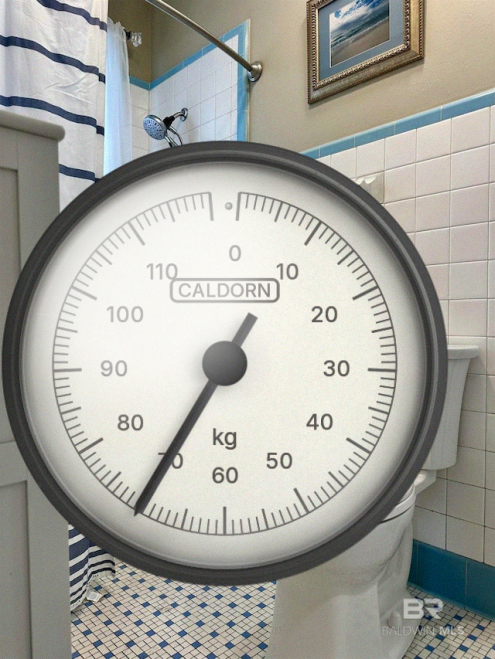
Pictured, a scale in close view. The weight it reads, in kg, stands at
70.5 kg
